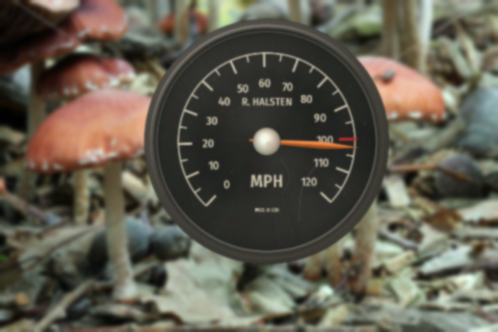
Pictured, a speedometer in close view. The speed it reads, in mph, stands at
102.5 mph
